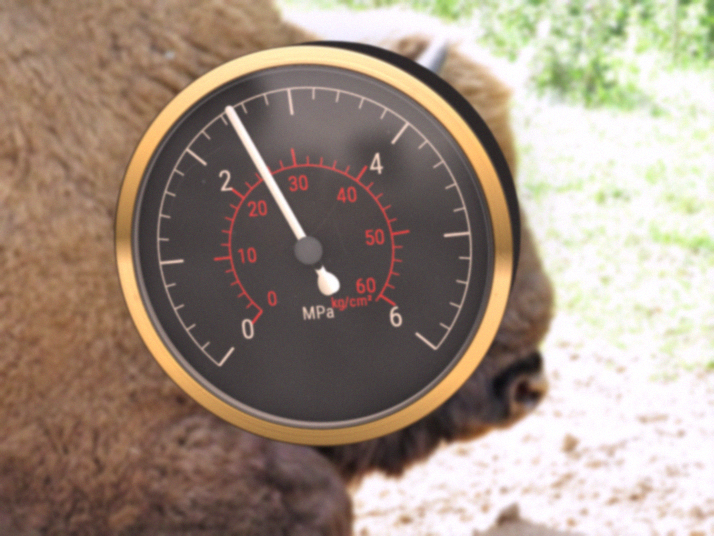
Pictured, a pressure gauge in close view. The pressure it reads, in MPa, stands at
2.5 MPa
